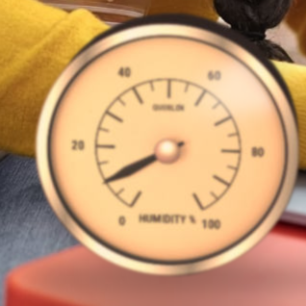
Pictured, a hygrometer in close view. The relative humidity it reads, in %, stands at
10 %
